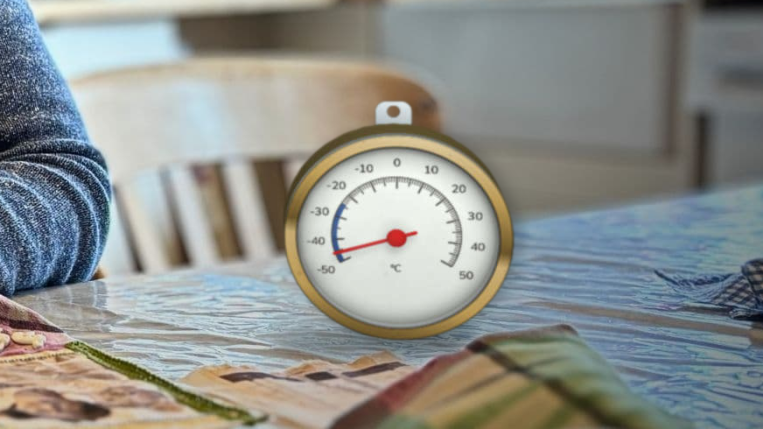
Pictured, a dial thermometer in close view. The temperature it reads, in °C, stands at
-45 °C
